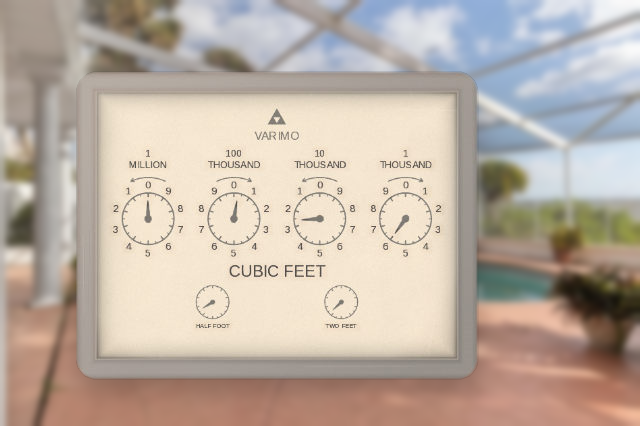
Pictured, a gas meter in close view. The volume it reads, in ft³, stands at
2600 ft³
